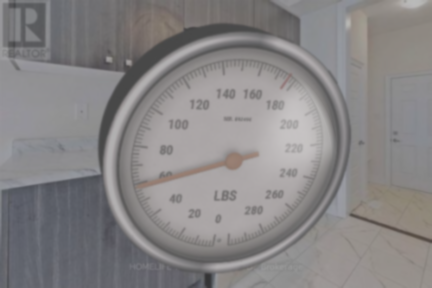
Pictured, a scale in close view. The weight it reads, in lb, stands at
60 lb
